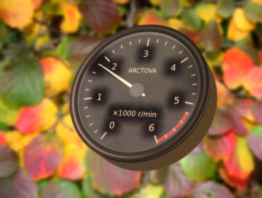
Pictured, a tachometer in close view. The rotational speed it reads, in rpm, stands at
1800 rpm
